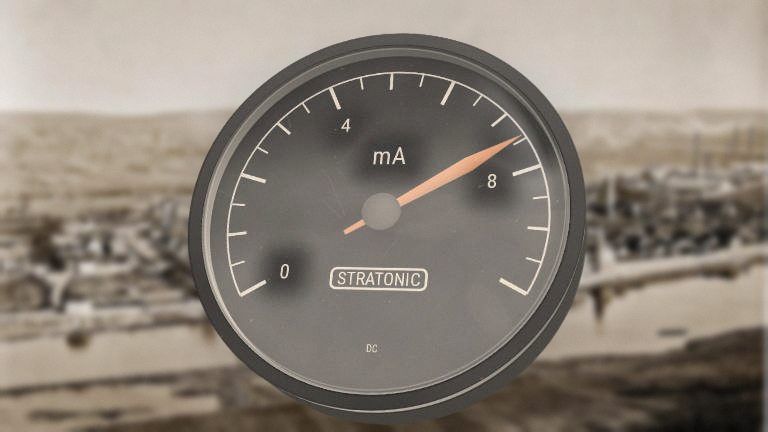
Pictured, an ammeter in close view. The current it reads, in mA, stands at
7.5 mA
